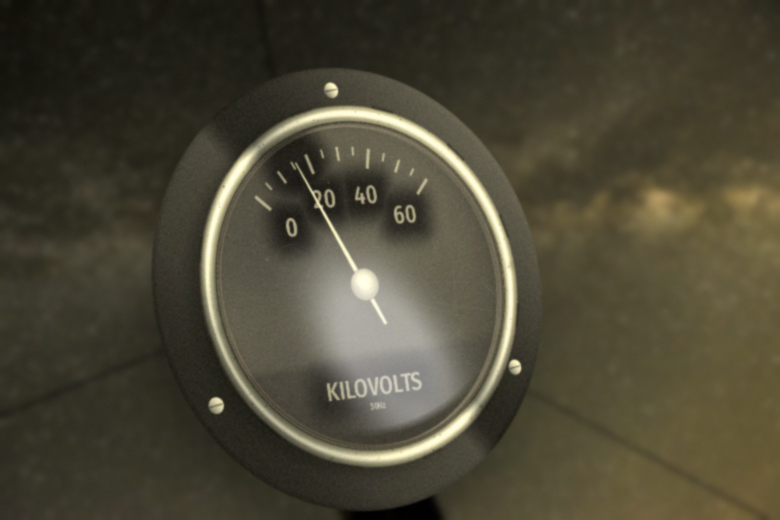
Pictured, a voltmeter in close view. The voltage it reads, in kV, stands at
15 kV
